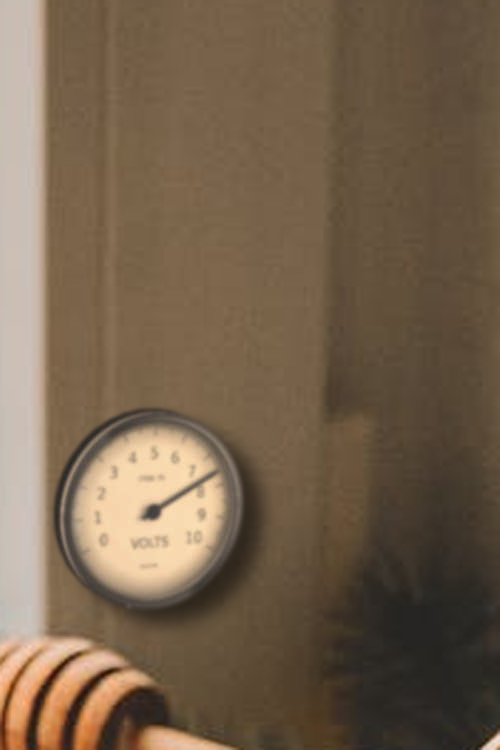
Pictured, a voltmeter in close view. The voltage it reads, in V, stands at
7.5 V
